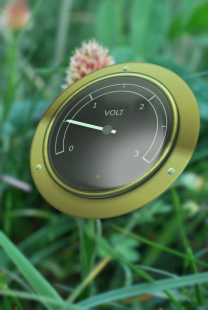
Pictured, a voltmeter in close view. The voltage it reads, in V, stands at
0.5 V
